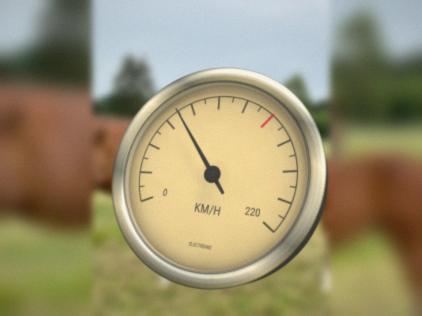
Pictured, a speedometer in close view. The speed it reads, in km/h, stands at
70 km/h
